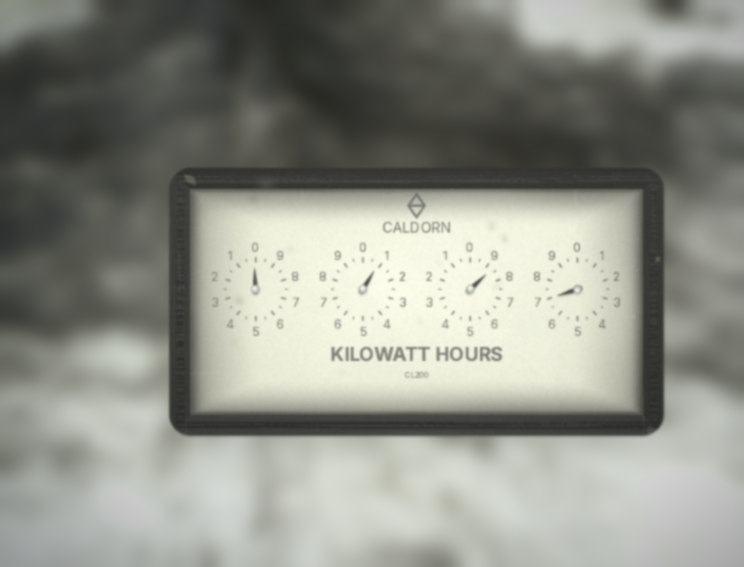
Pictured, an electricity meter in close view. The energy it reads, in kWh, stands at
87 kWh
